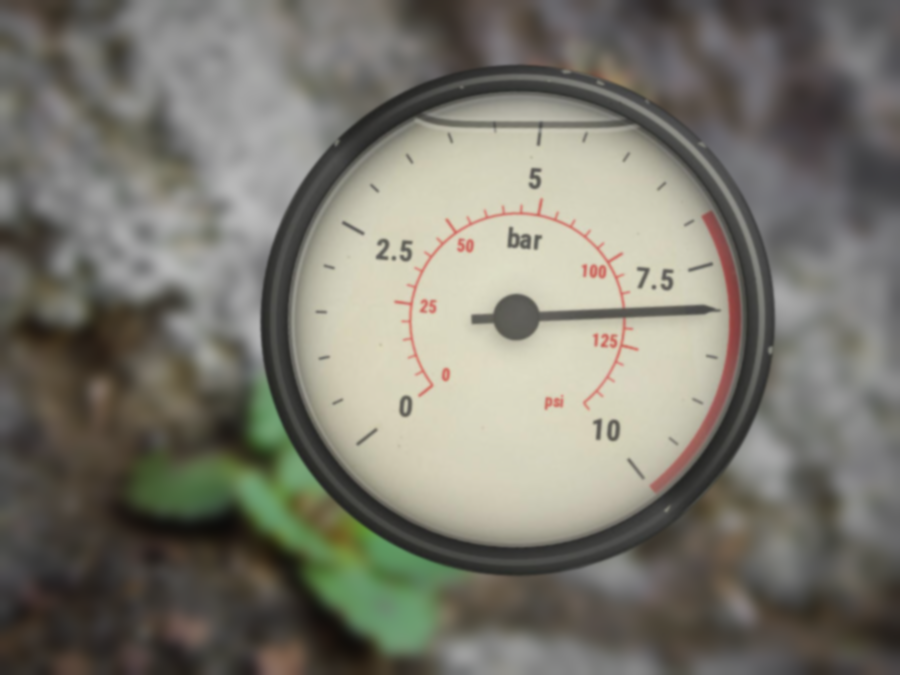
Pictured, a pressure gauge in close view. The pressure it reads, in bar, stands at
8 bar
